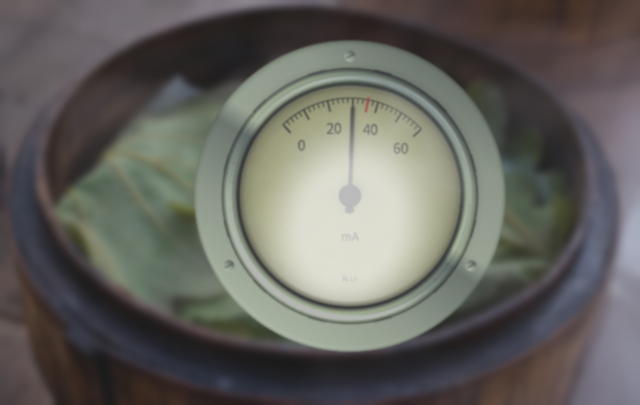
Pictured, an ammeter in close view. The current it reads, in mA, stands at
30 mA
